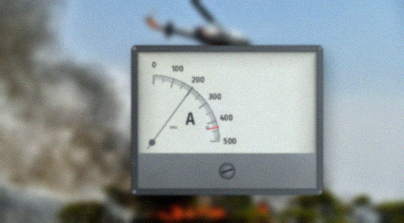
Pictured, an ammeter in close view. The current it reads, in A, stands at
200 A
